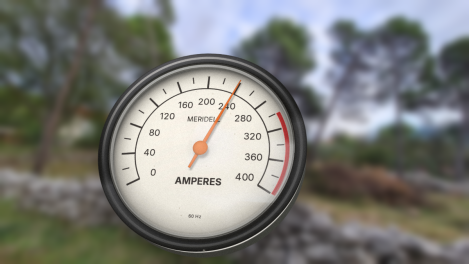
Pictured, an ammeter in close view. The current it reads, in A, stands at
240 A
